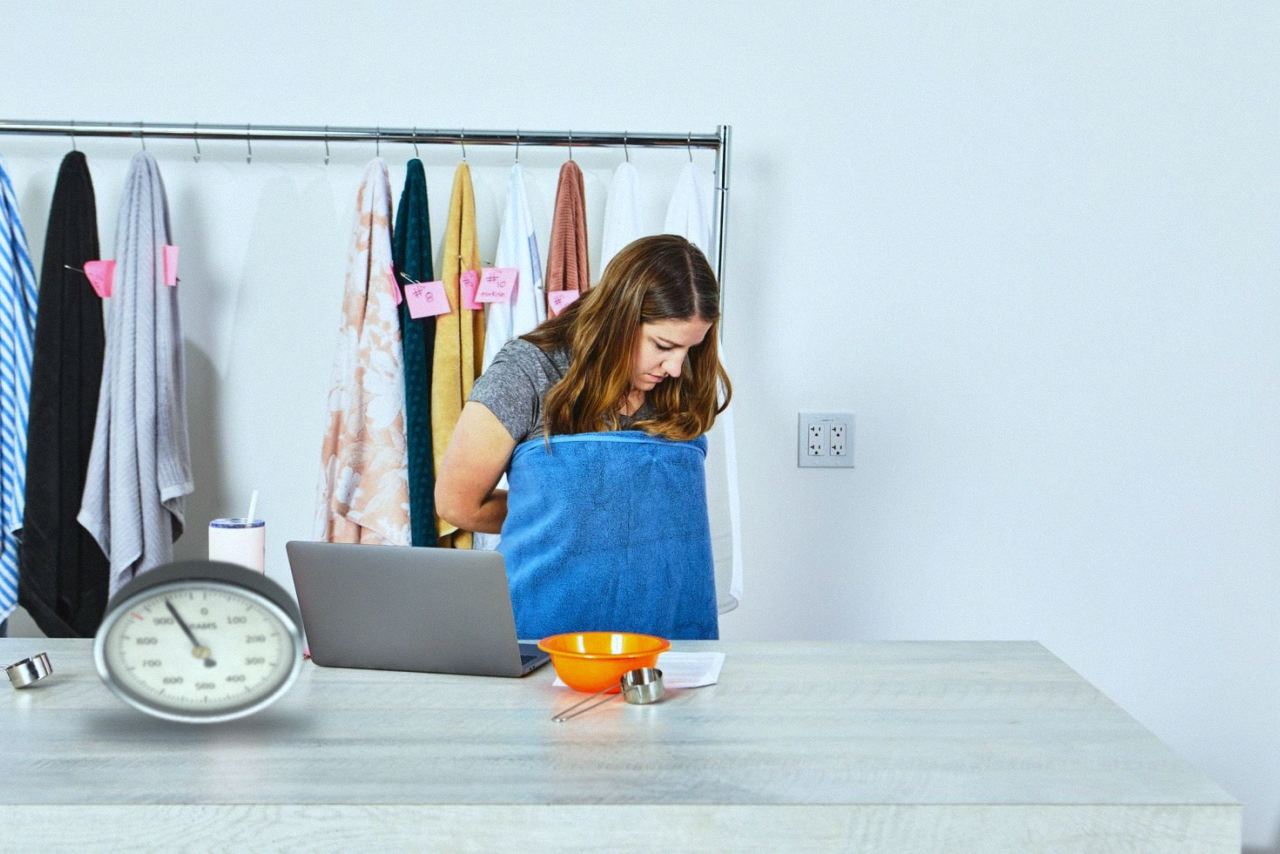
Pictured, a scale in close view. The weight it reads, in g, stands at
950 g
